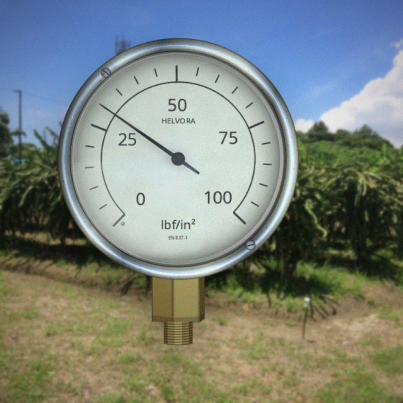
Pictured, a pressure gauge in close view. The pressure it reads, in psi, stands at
30 psi
